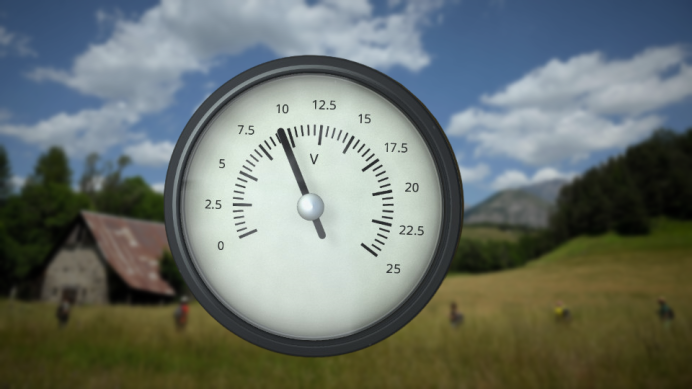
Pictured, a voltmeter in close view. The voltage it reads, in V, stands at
9.5 V
